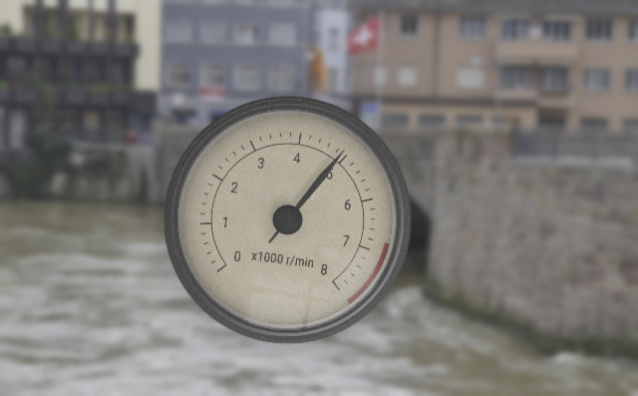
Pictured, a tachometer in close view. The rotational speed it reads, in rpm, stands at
4900 rpm
